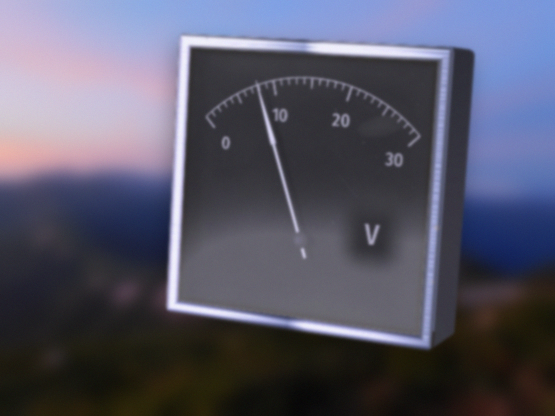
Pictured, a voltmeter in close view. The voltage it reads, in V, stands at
8 V
